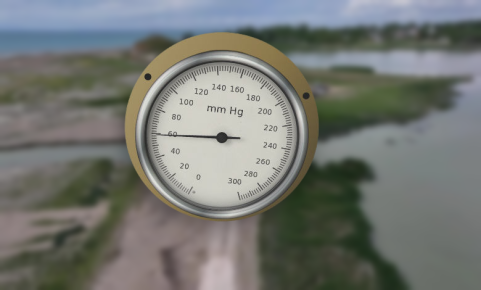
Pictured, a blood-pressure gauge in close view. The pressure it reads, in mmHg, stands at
60 mmHg
